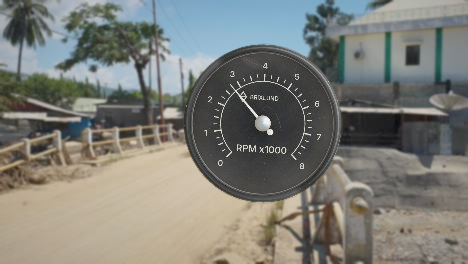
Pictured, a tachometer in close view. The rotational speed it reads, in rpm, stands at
2750 rpm
